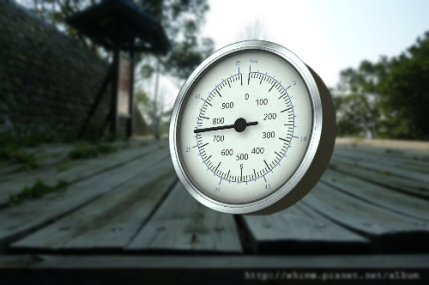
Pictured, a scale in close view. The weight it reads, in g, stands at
750 g
